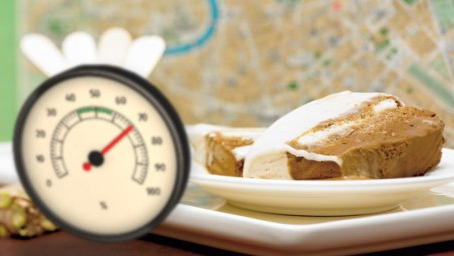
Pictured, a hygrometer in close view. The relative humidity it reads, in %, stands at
70 %
